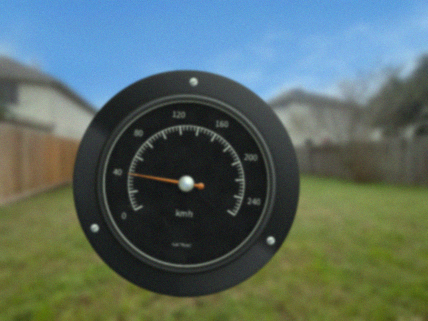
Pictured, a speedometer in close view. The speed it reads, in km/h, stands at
40 km/h
